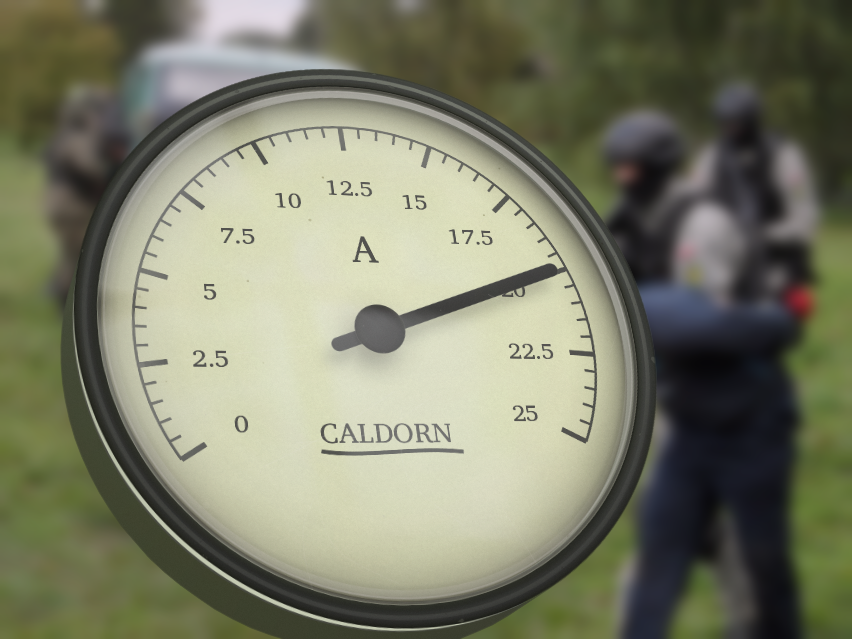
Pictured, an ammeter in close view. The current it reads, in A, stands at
20 A
